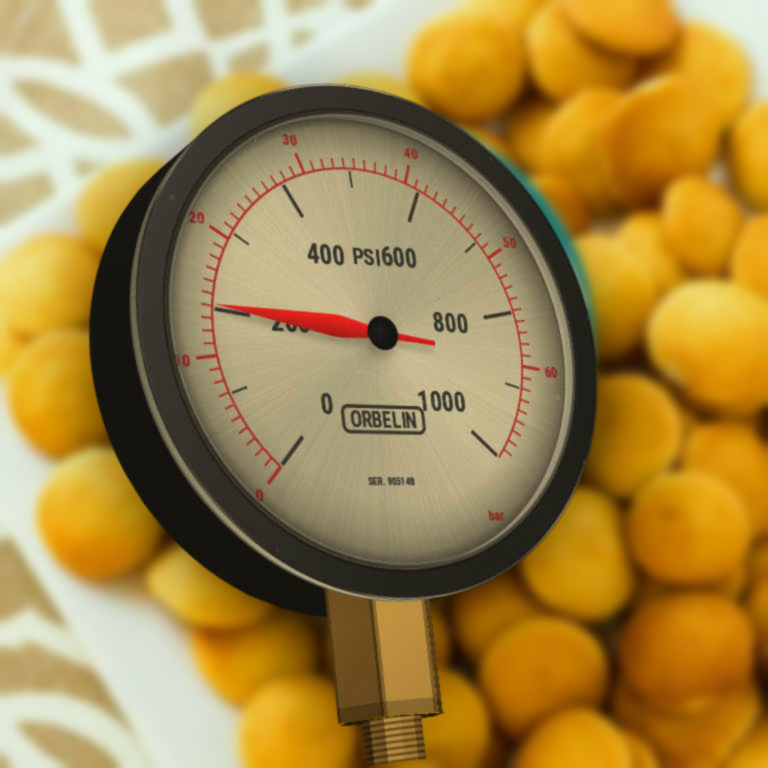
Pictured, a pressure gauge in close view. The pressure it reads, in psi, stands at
200 psi
